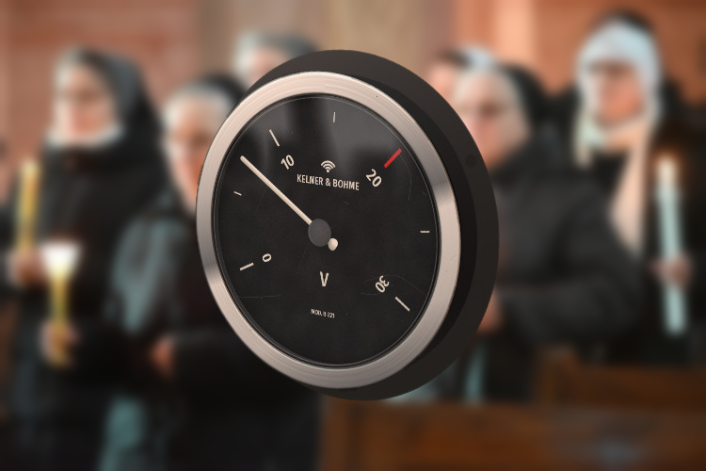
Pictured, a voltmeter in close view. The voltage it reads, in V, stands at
7.5 V
